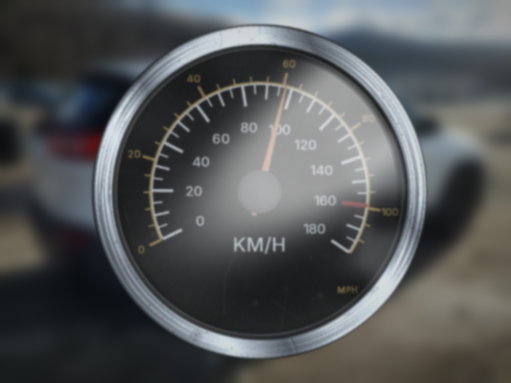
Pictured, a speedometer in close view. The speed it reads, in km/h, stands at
97.5 km/h
